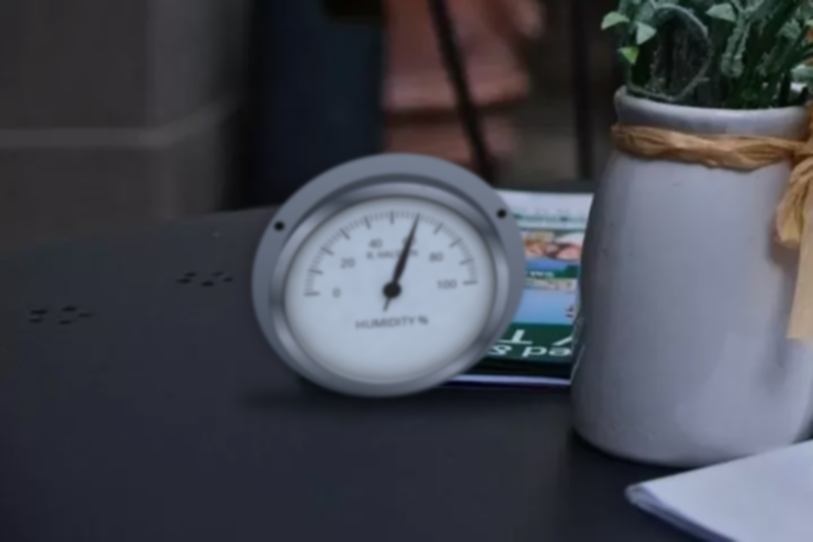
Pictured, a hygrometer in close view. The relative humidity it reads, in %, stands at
60 %
